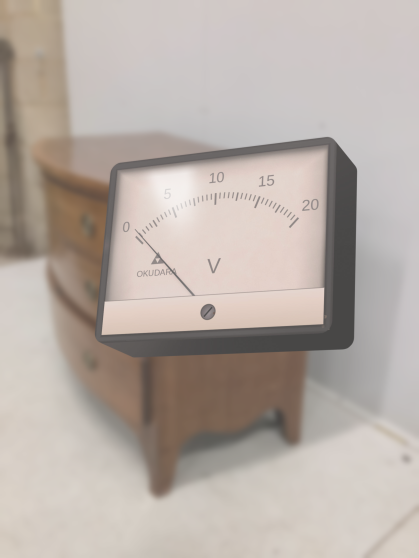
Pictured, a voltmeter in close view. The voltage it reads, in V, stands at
0.5 V
